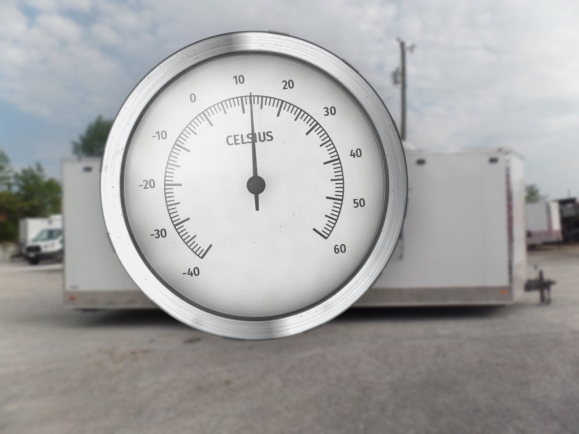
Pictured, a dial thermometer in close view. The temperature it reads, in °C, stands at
12 °C
